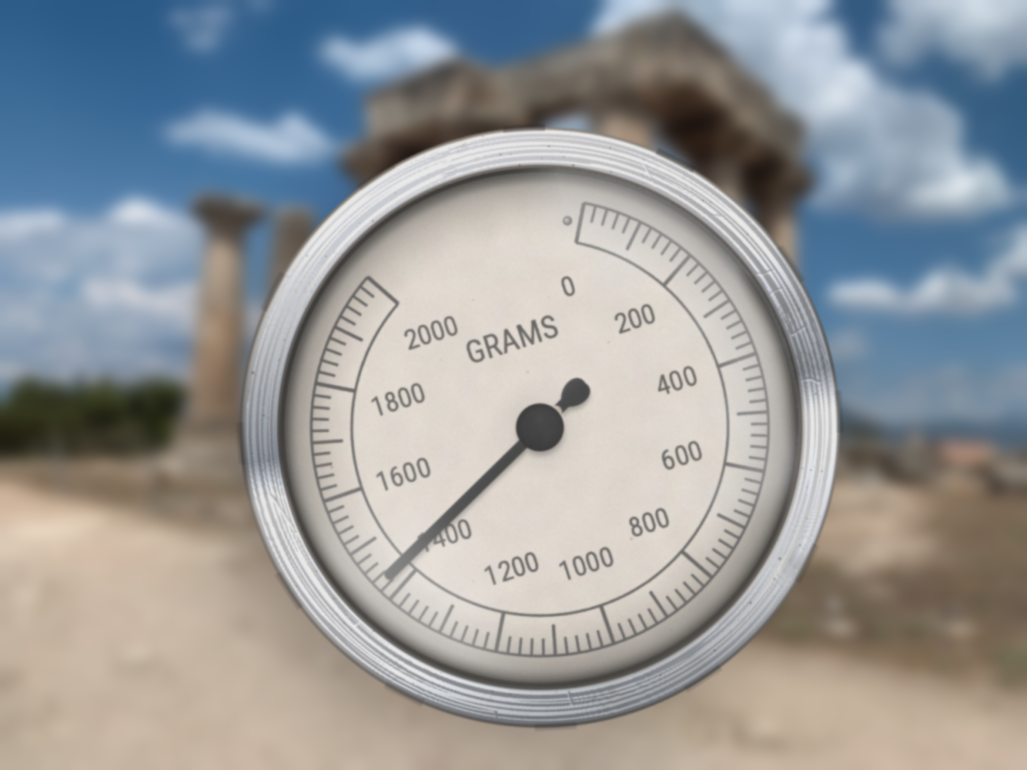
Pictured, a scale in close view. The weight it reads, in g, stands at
1430 g
